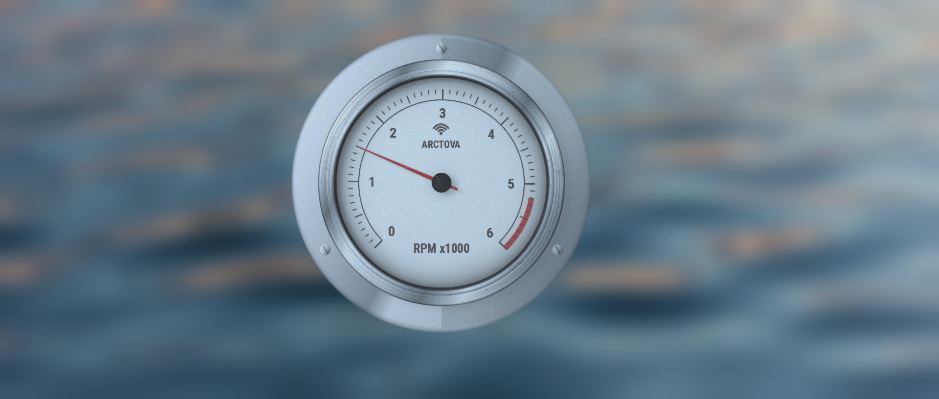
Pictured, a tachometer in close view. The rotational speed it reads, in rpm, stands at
1500 rpm
